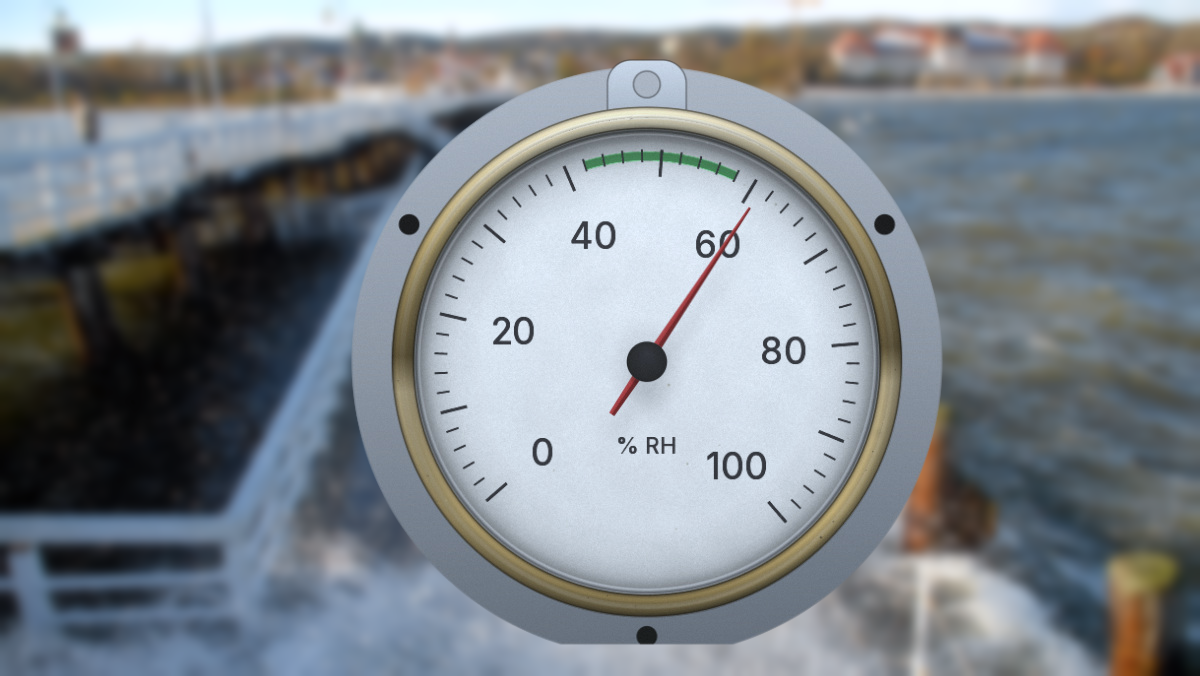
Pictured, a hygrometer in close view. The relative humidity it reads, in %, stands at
61 %
